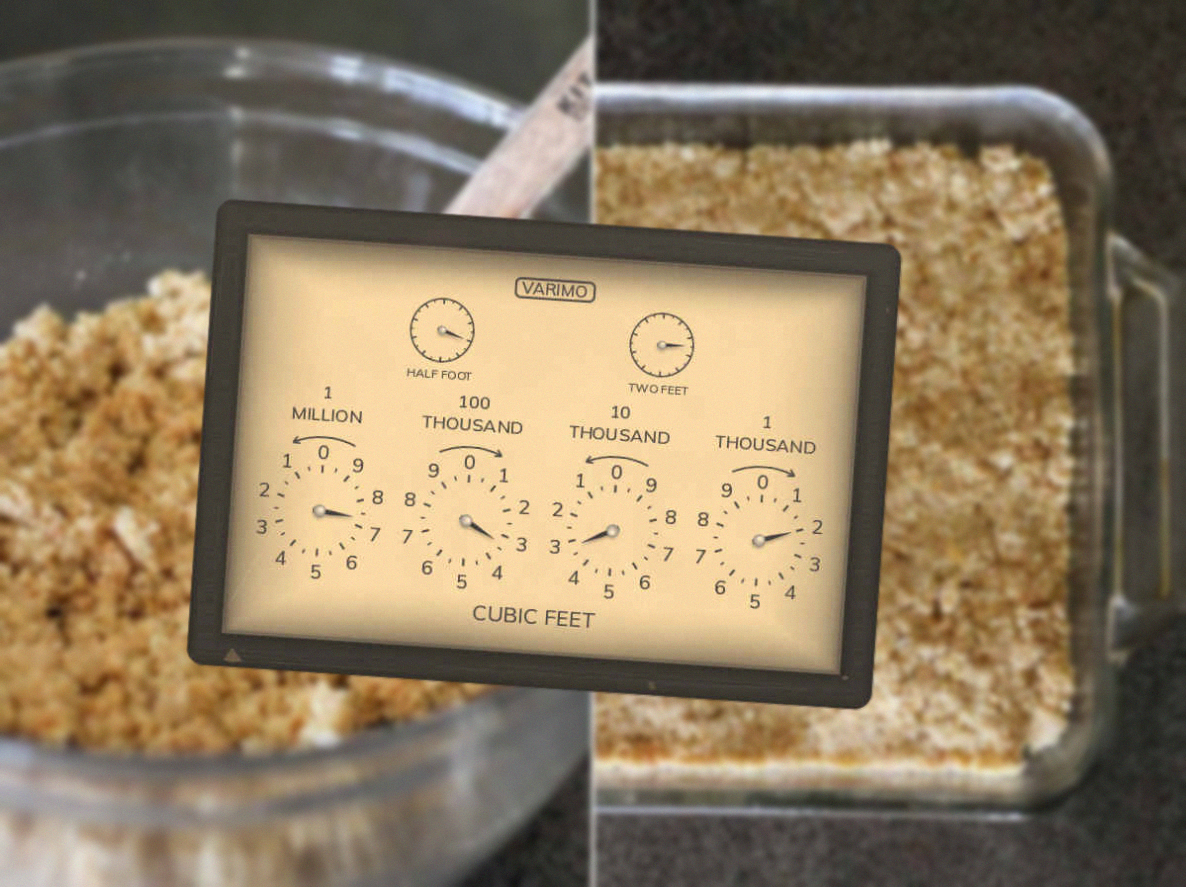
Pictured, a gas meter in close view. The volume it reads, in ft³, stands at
733200 ft³
